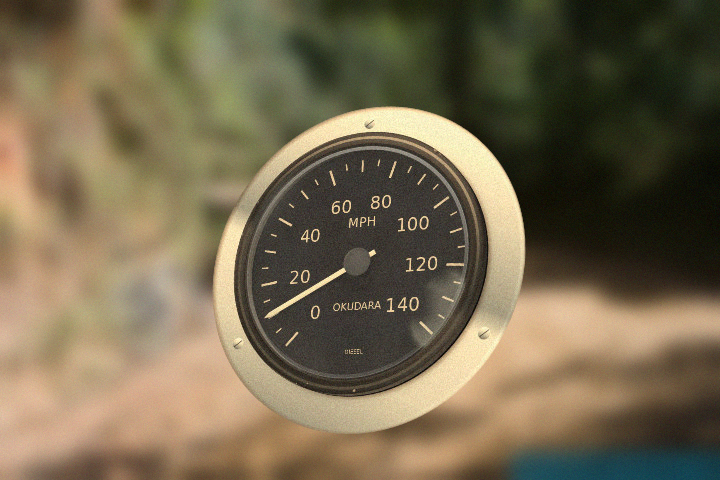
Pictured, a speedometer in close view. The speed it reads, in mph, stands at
10 mph
